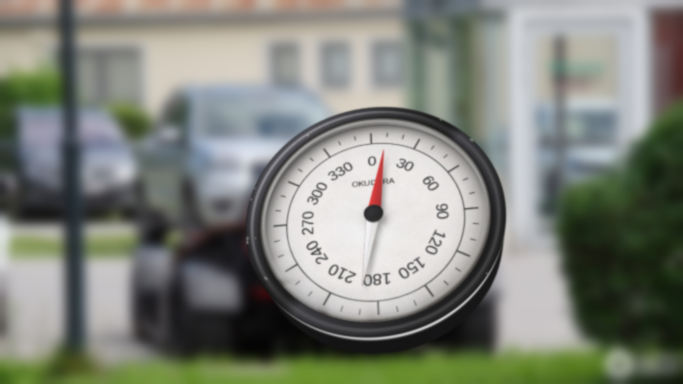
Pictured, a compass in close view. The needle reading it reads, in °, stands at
10 °
